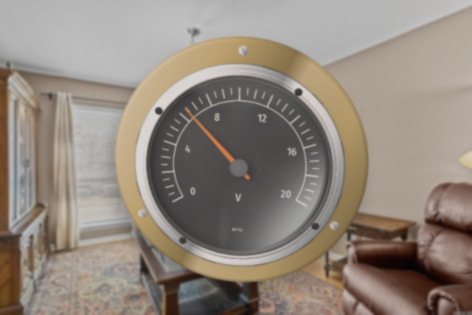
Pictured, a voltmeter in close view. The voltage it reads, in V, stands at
6.5 V
